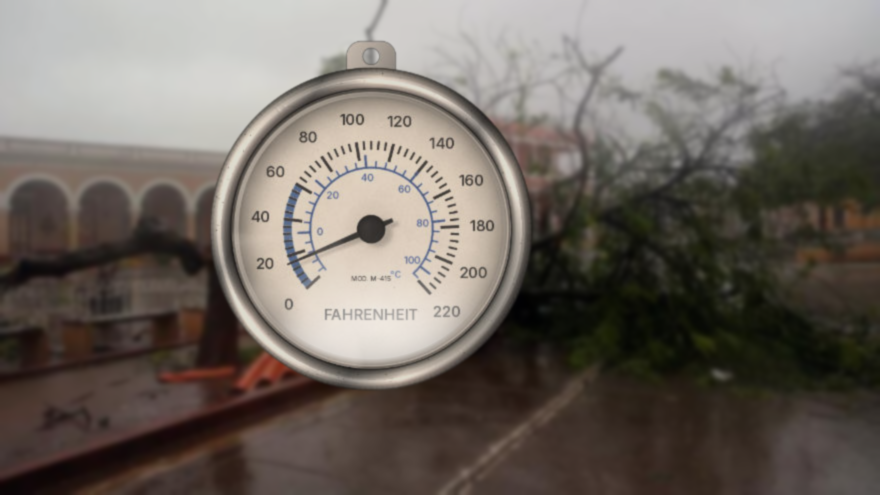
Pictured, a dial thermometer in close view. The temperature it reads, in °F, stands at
16 °F
